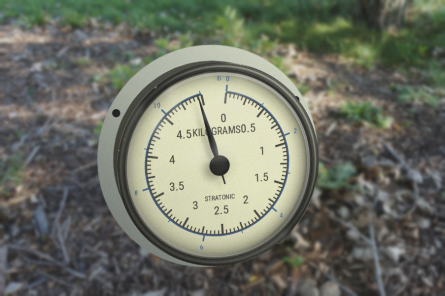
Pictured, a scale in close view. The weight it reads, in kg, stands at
4.95 kg
